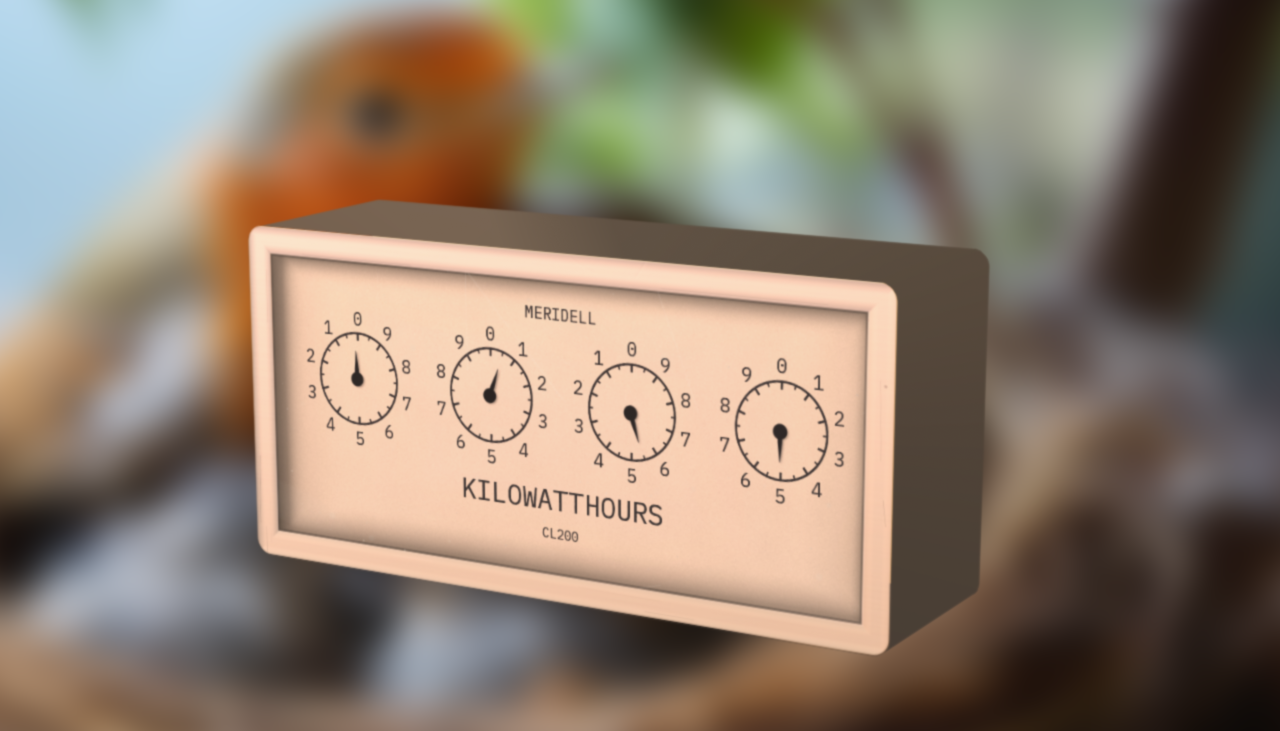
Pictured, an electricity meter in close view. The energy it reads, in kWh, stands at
55 kWh
